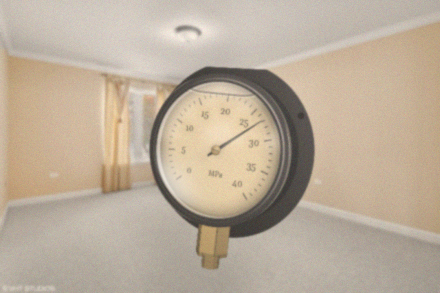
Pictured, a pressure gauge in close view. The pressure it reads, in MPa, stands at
27 MPa
